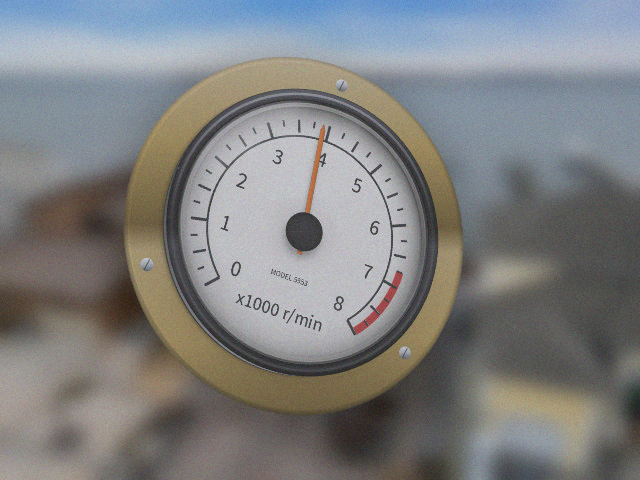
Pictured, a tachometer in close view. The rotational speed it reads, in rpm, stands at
3875 rpm
